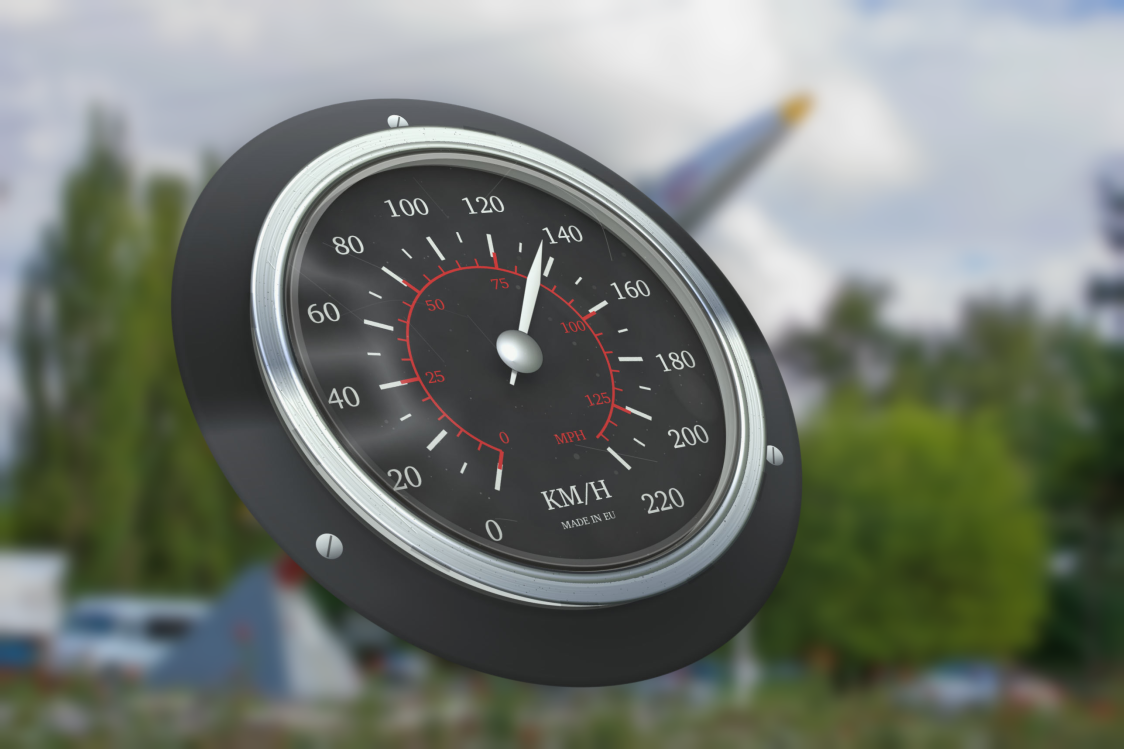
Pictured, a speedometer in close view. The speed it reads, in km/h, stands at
135 km/h
